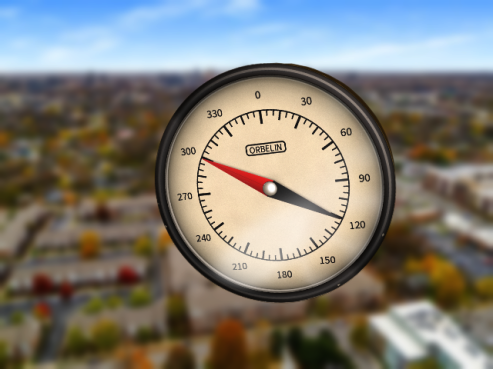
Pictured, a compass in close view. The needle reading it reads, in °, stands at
300 °
